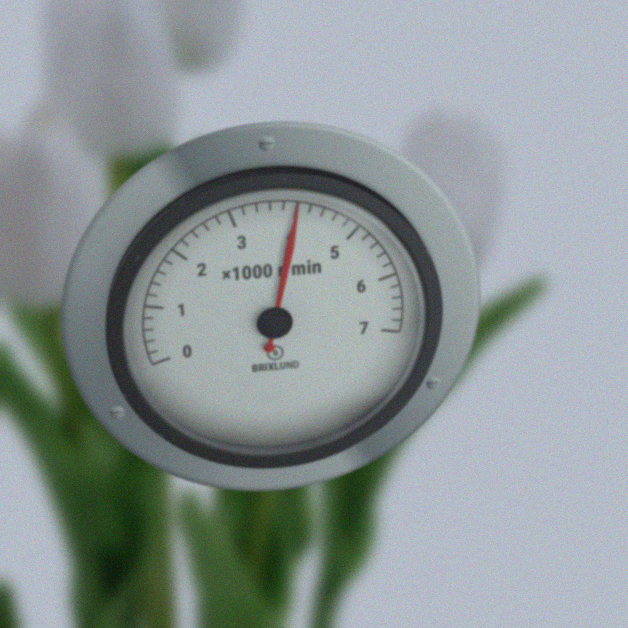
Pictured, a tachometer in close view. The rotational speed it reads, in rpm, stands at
4000 rpm
